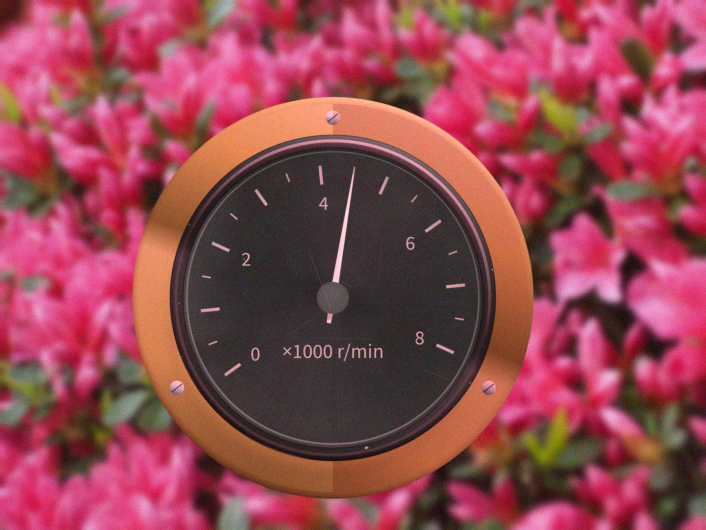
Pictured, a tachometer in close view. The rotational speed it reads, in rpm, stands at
4500 rpm
